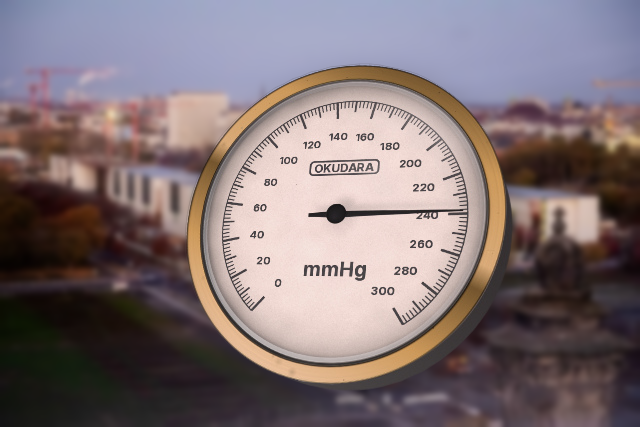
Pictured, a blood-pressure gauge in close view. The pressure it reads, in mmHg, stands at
240 mmHg
